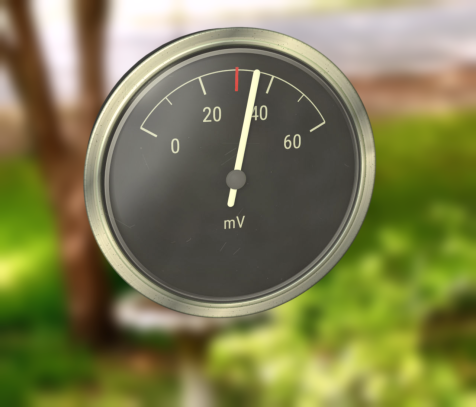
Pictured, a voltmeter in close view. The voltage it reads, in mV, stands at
35 mV
